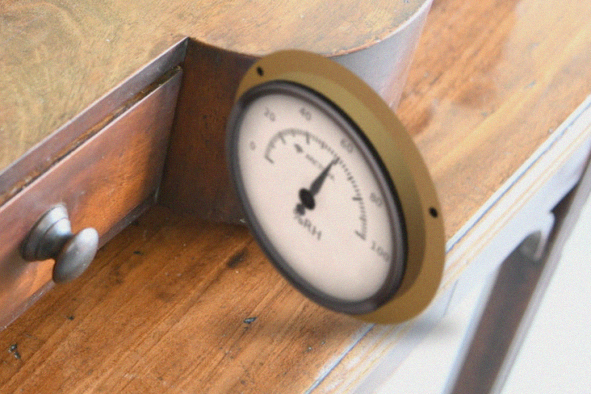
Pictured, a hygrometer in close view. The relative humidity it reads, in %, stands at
60 %
